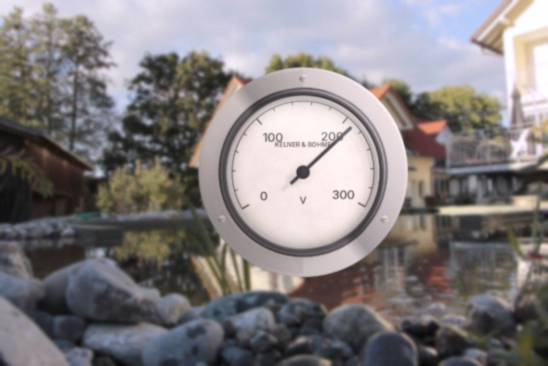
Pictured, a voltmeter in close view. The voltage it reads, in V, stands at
210 V
